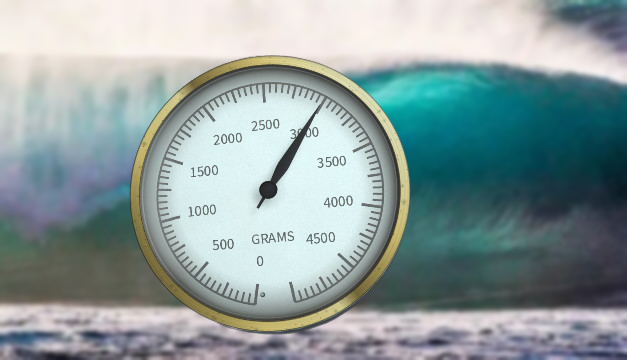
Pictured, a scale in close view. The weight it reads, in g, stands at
3000 g
